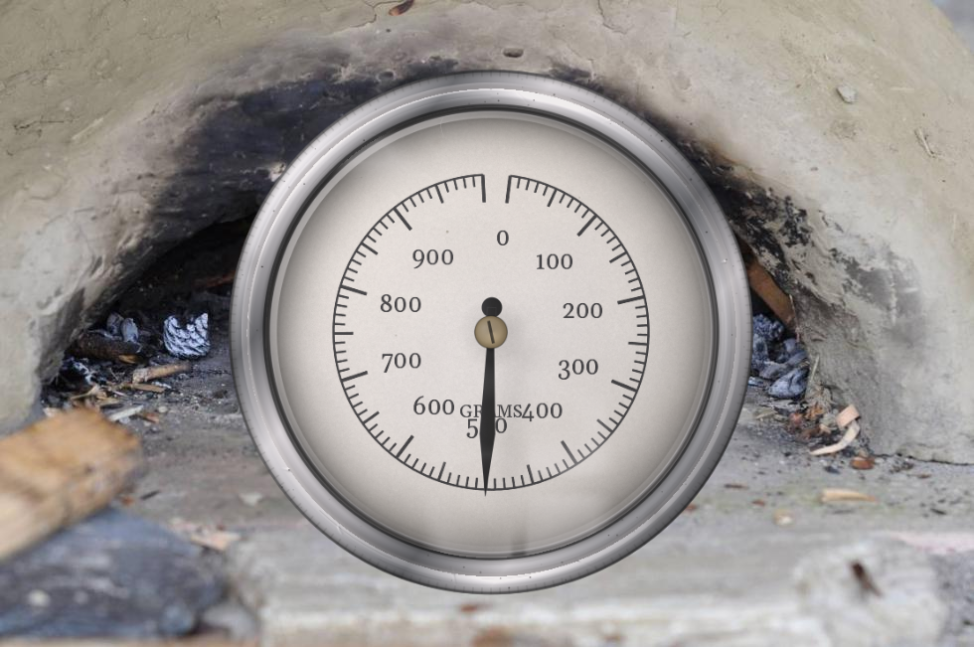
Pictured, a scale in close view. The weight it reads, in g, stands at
500 g
